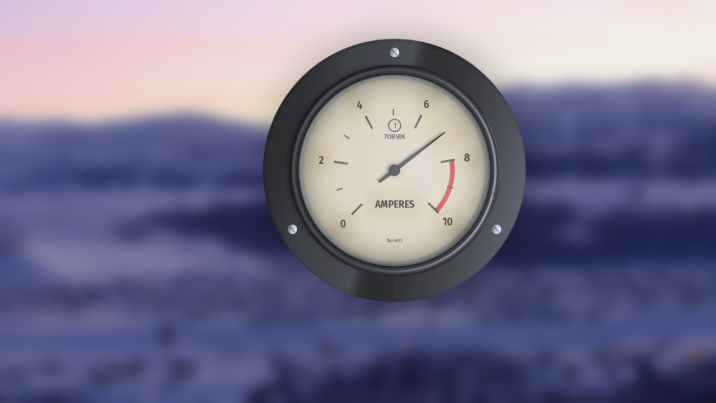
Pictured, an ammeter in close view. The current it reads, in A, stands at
7 A
